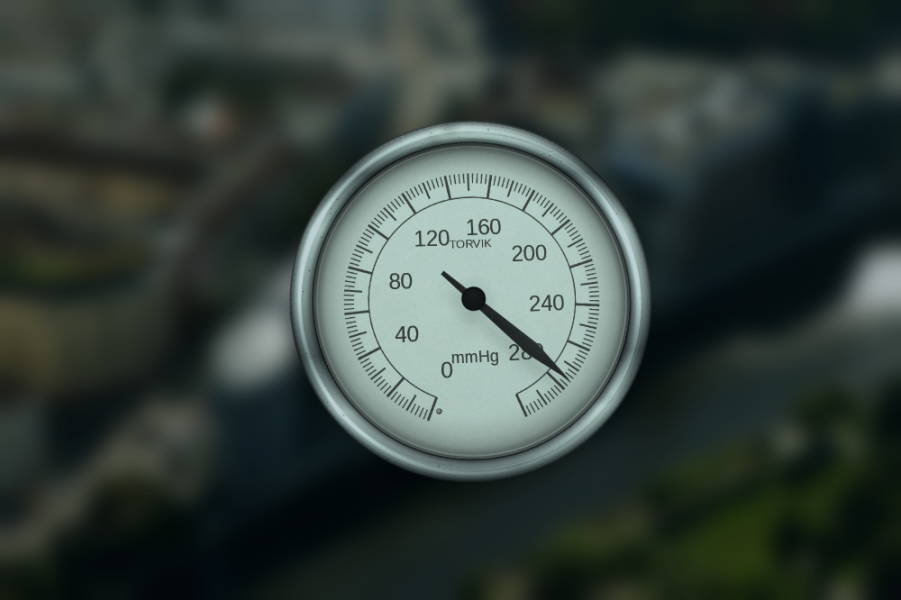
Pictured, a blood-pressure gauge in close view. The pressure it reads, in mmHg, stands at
276 mmHg
